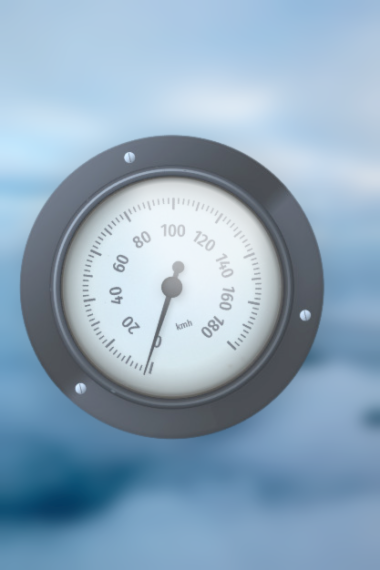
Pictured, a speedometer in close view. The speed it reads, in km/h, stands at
2 km/h
